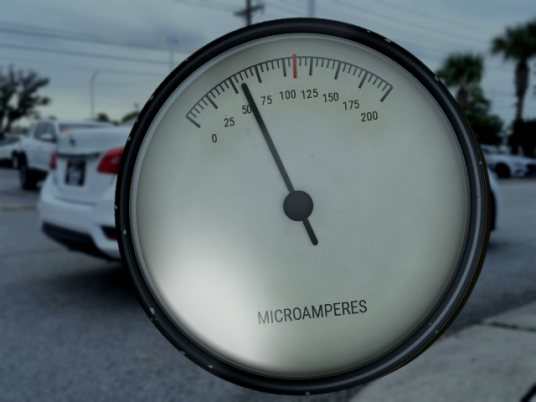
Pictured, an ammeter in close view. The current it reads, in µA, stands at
60 µA
